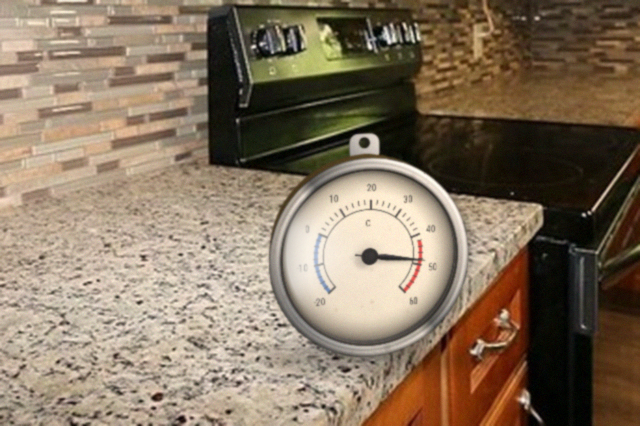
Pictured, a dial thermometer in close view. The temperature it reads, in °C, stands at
48 °C
